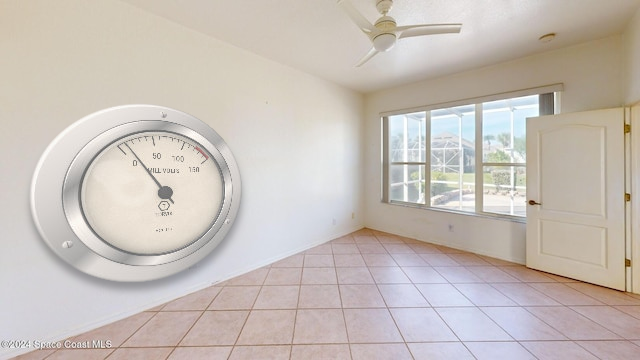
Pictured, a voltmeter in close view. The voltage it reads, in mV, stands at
10 mV
